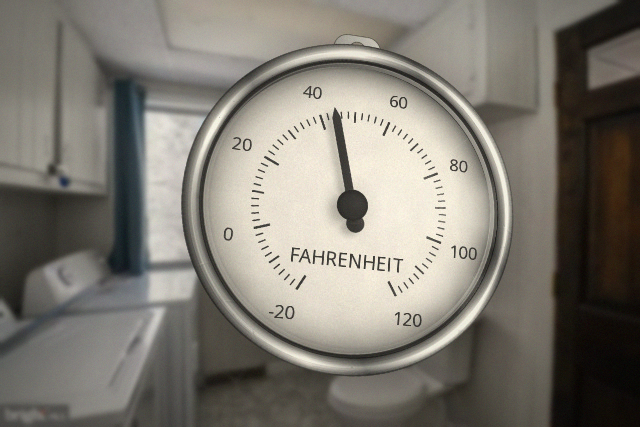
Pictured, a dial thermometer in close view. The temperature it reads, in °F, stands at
44 °F
